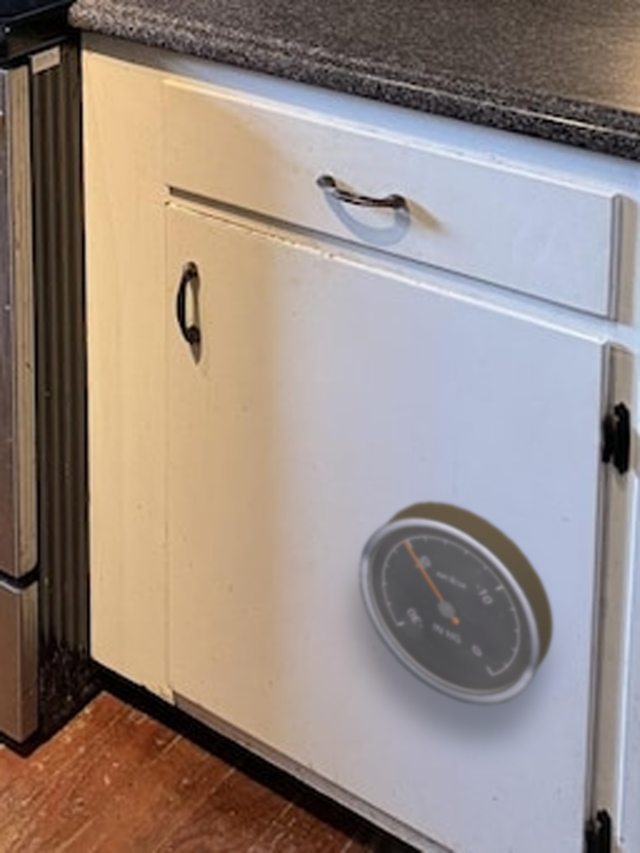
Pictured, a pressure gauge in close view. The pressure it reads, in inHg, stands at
-20 inHg
